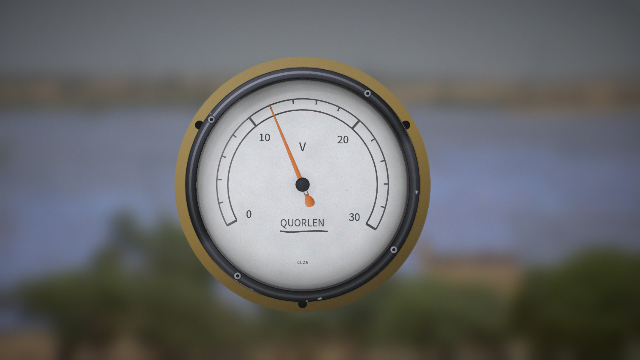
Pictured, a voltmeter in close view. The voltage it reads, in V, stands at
12 V
